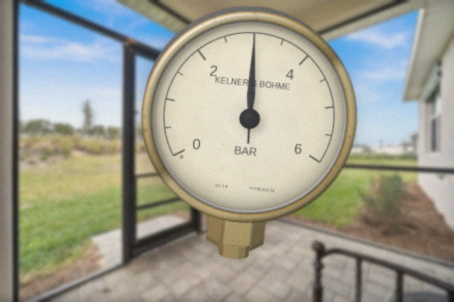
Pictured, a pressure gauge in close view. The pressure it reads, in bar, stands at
3 bar
